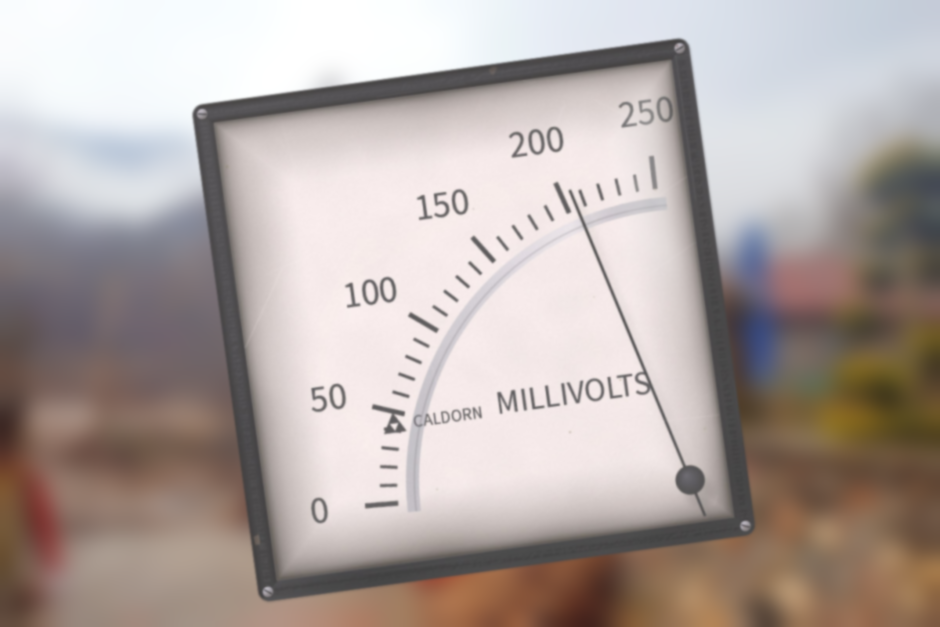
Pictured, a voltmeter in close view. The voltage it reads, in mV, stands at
205 mV
